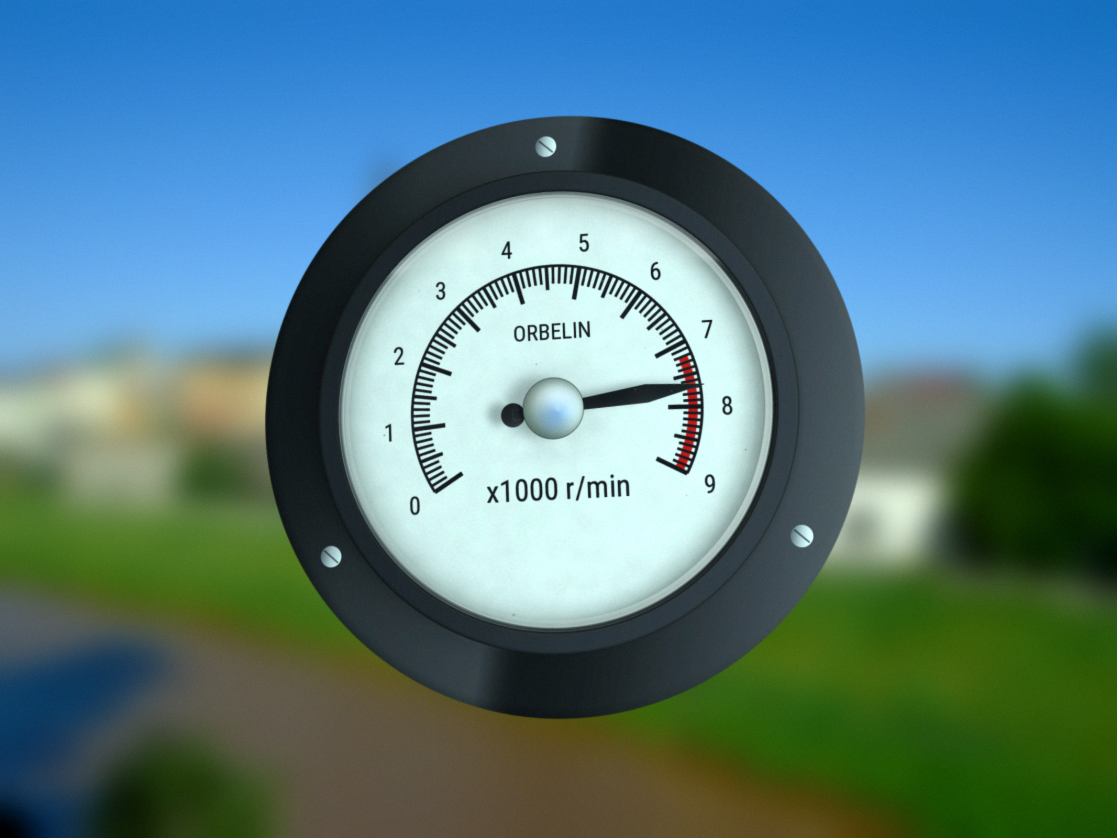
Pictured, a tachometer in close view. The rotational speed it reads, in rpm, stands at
7700 rpm
